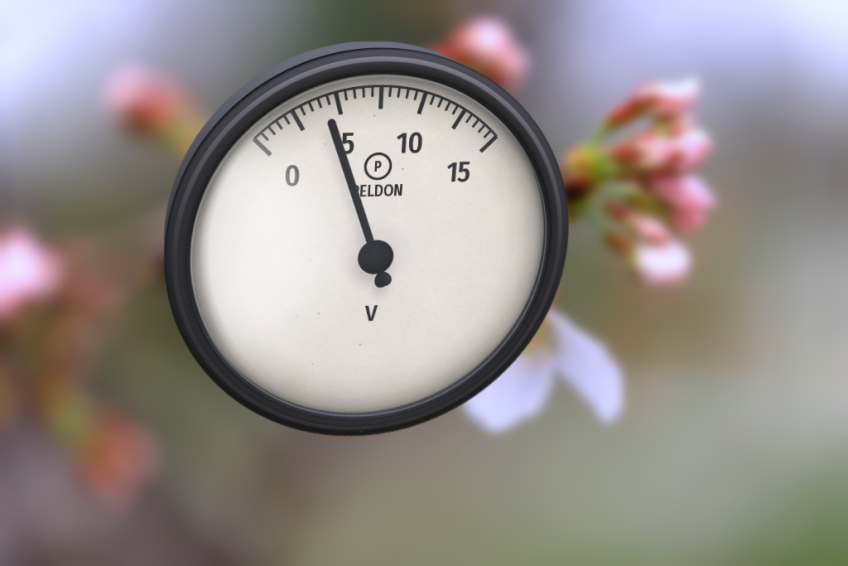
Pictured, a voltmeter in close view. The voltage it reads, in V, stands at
4.25 V
